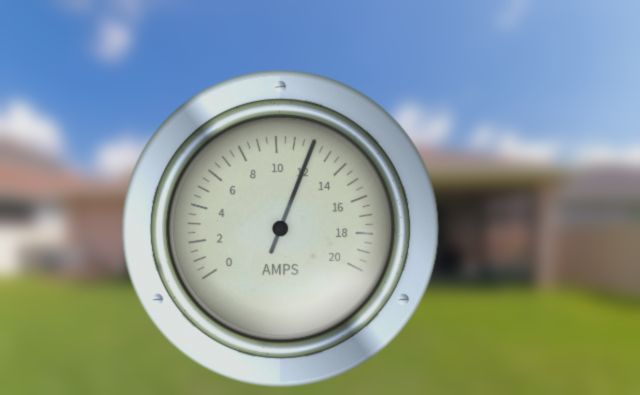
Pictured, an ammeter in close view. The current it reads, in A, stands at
12 A
